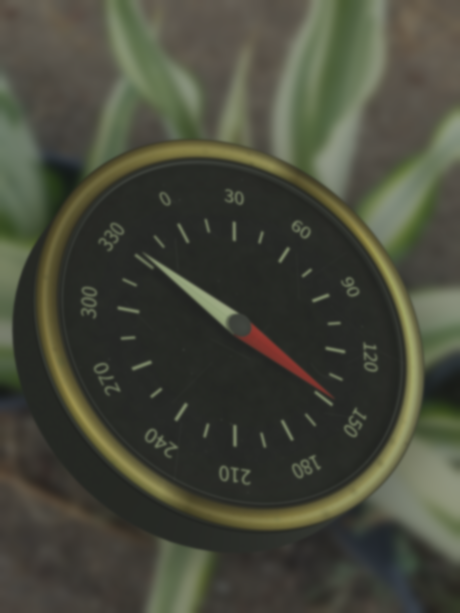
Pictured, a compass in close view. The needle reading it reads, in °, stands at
150 °
